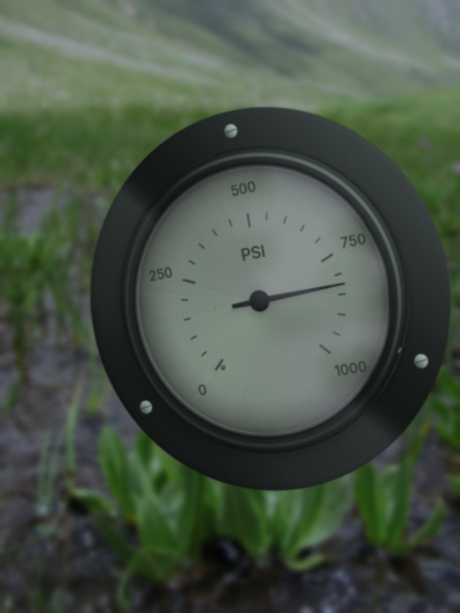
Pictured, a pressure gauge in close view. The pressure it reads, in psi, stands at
825 psi
